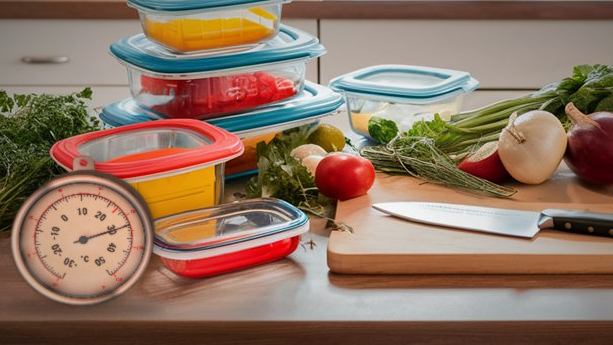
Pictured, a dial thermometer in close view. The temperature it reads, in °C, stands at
30 °C
